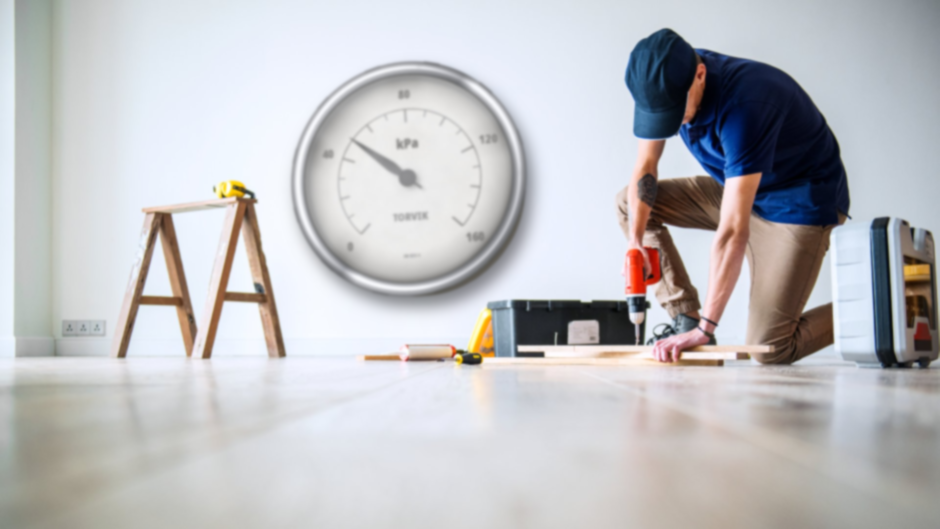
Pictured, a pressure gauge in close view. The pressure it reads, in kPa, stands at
50 kPa
